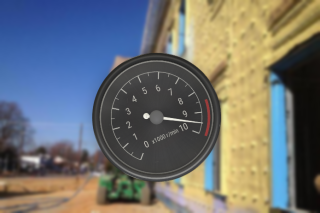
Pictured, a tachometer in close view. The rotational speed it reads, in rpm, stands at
9500 rpm
